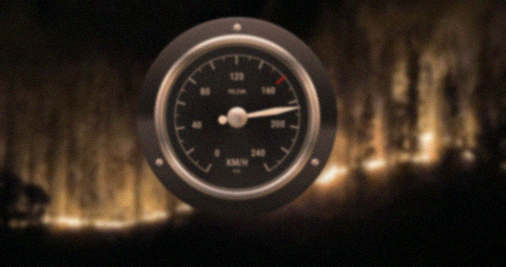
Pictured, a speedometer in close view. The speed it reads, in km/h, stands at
185 km/h
